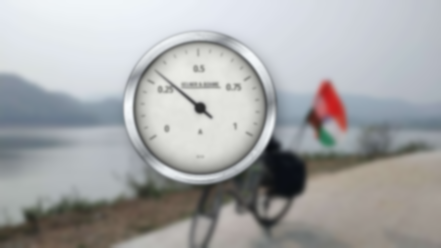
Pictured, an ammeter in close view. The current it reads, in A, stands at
0.3 A
